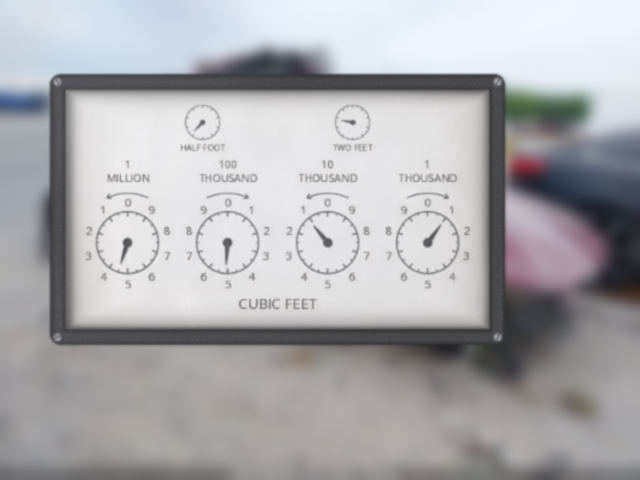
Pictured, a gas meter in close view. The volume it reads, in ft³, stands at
451100 ft³
